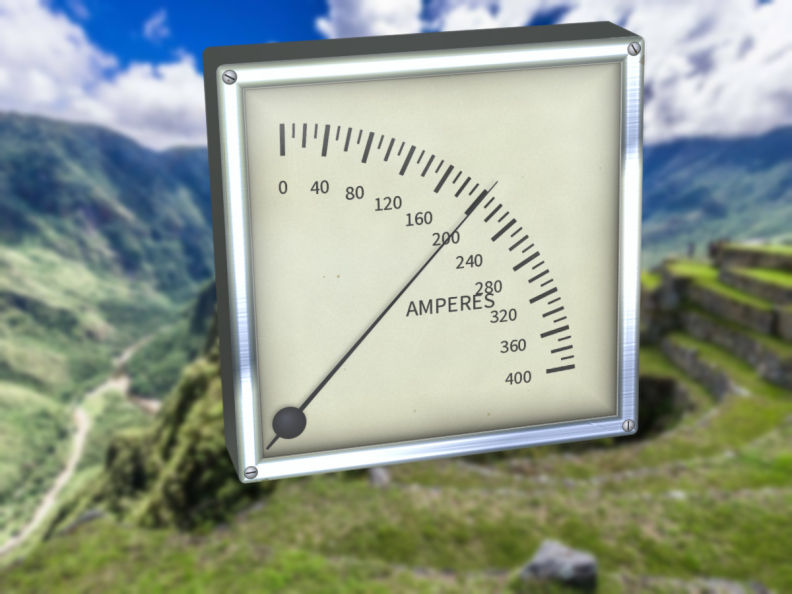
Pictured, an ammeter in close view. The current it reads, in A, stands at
200 A
